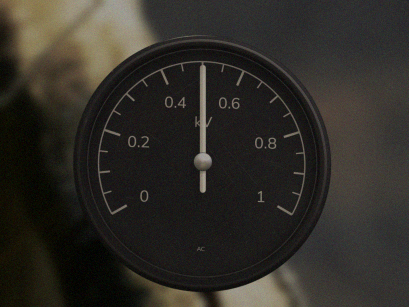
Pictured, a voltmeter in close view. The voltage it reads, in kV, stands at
0.5 kV
